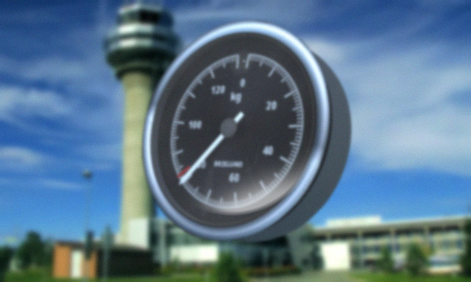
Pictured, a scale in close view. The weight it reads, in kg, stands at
80 kg
